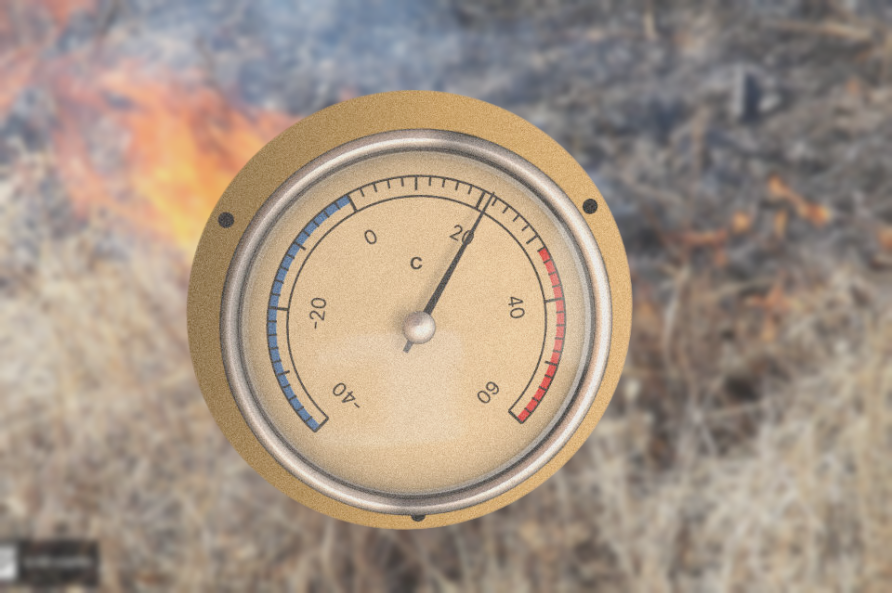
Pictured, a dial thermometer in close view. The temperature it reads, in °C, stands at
21 °C
